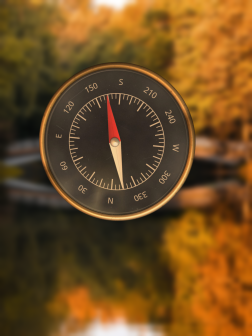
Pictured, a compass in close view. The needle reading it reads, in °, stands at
165 °
